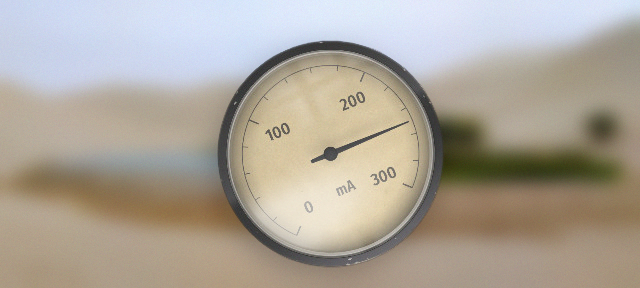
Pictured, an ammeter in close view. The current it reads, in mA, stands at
250 mA
